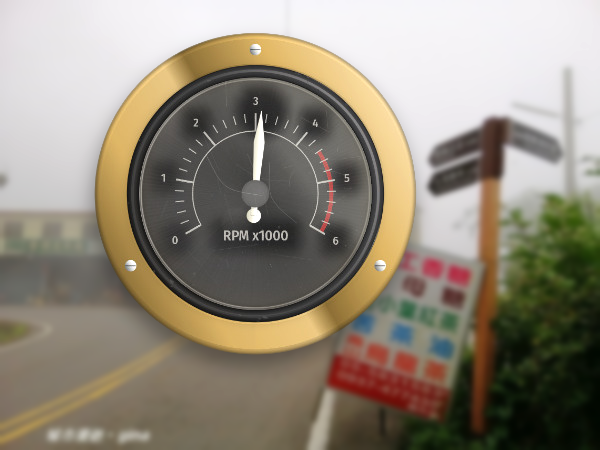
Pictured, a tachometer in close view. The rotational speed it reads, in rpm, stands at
3100 rpm
